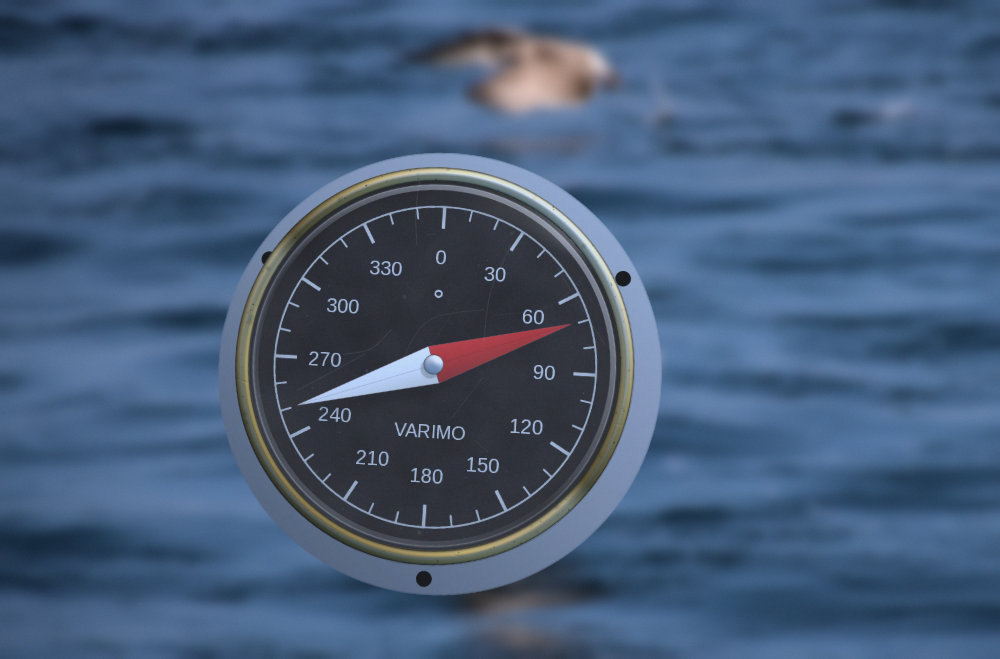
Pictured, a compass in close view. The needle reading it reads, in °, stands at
70 °
